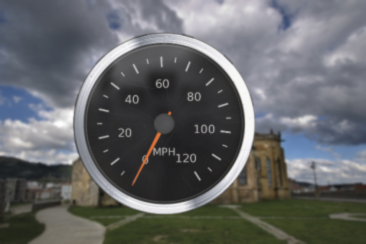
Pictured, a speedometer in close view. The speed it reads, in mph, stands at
0 mph
